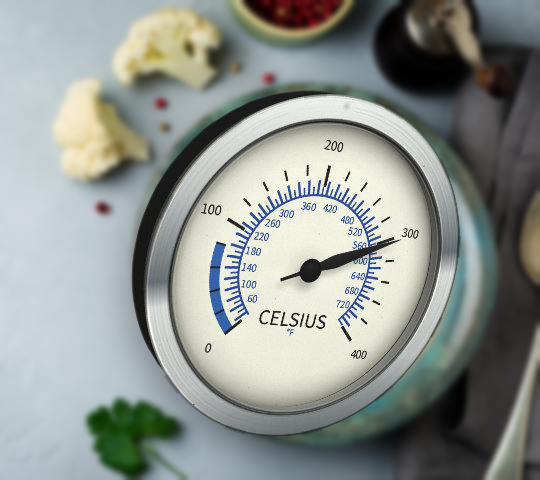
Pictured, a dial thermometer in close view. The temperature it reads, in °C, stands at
300 °C
